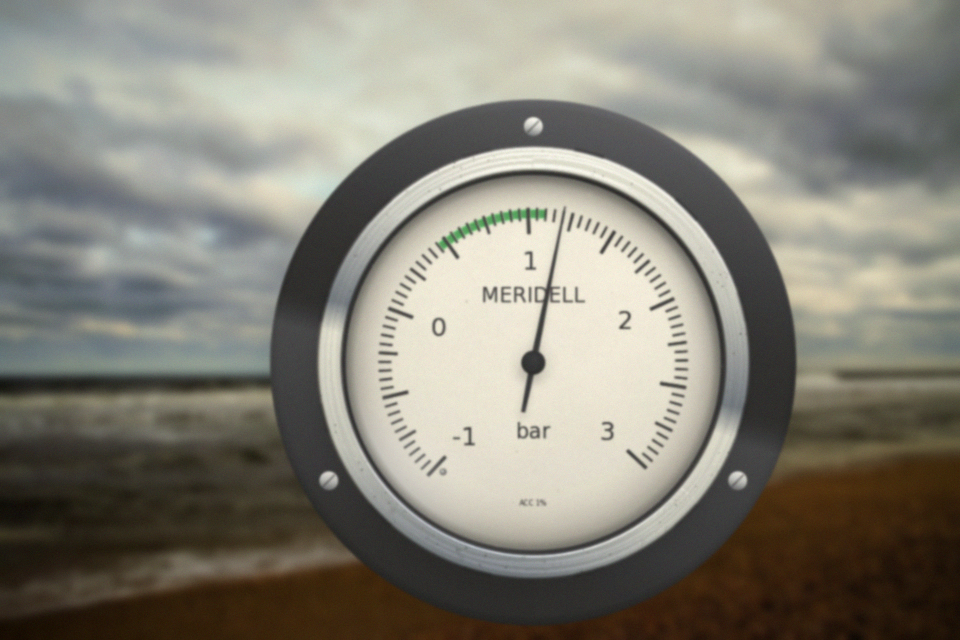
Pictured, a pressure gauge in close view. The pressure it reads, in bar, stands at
1.2 bar
